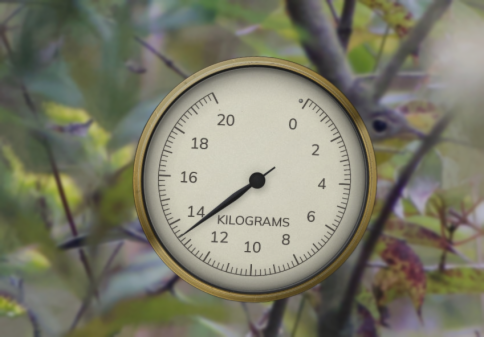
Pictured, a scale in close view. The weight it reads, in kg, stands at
13.4 kg
